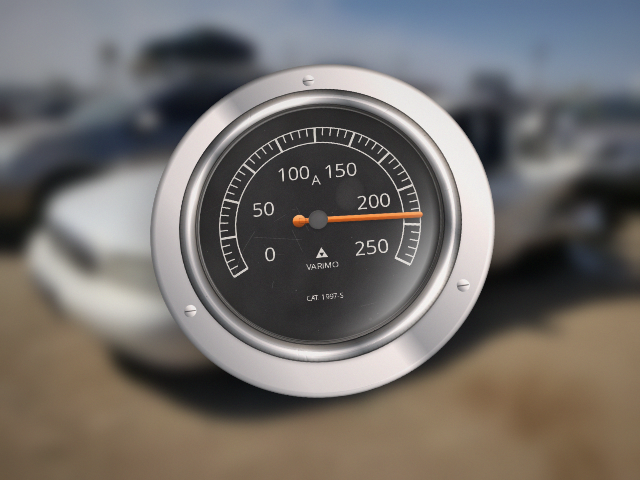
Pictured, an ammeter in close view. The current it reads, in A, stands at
220 A
